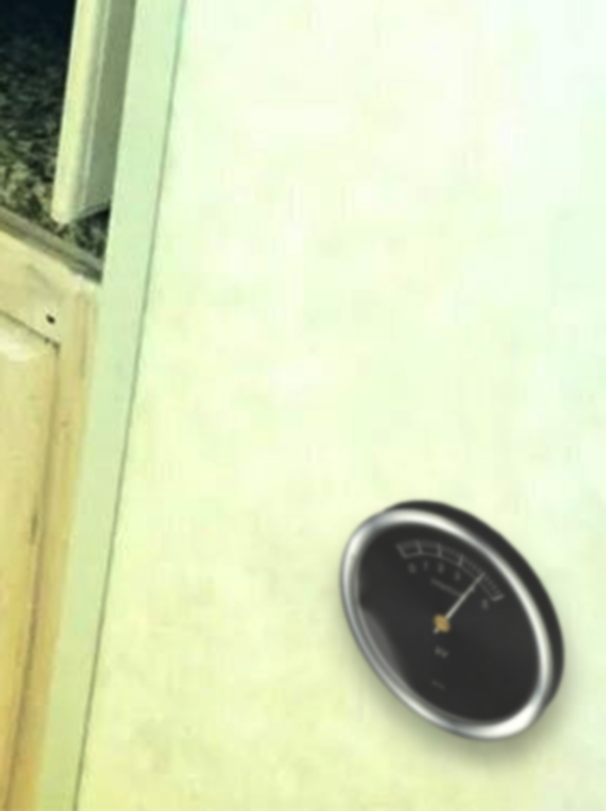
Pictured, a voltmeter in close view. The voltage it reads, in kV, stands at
4 kV
